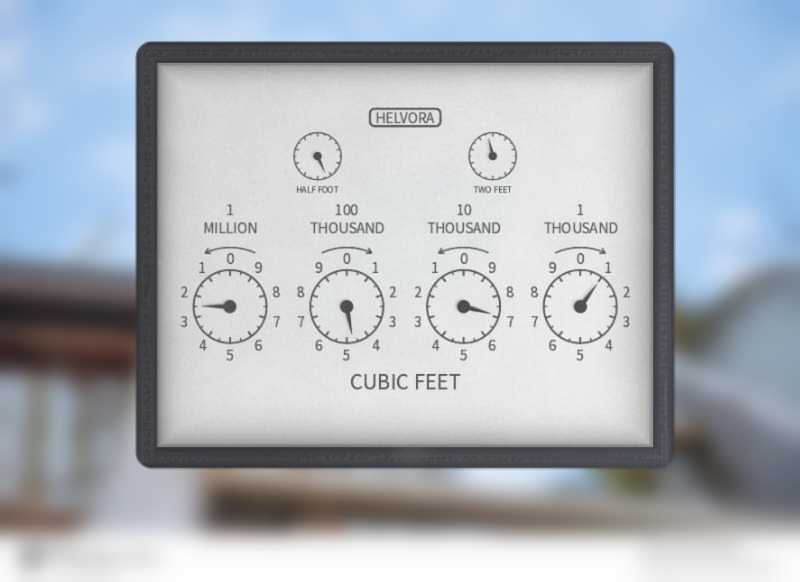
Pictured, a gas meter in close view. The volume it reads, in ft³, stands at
247100 ft³
